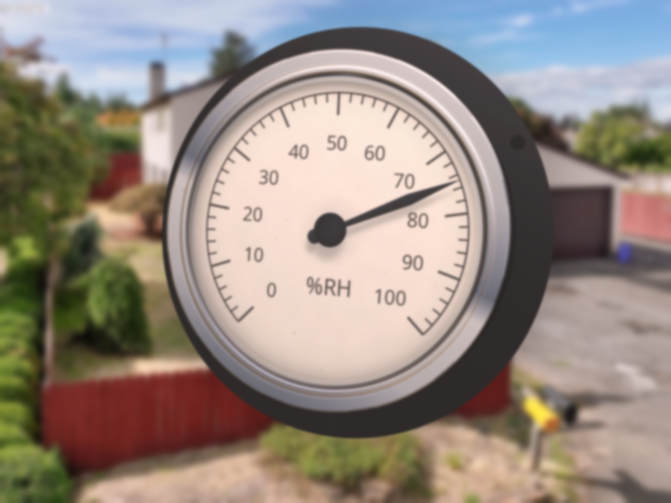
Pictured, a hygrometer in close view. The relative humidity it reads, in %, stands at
75 %
